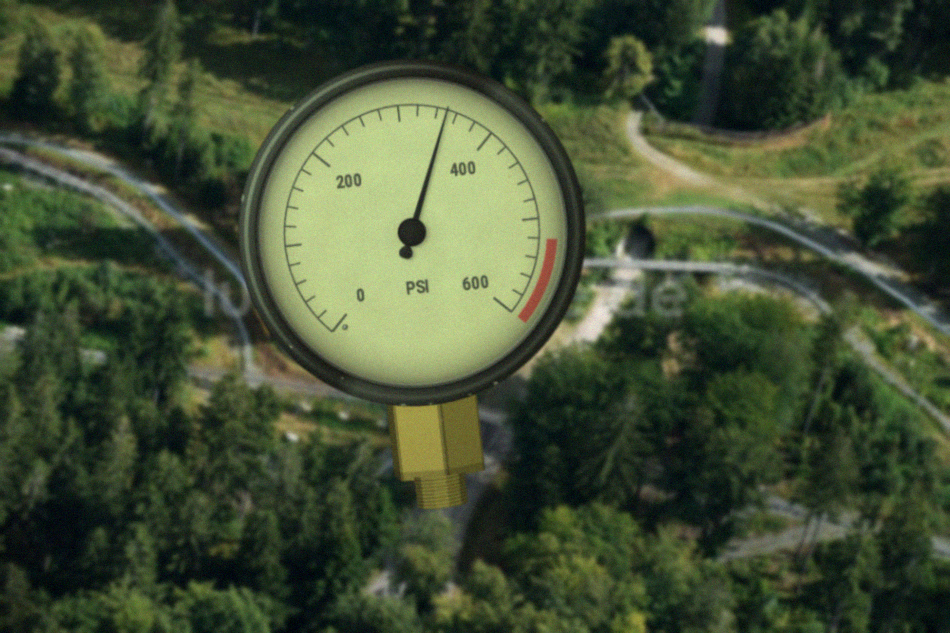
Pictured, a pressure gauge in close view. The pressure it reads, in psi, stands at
350 psi
